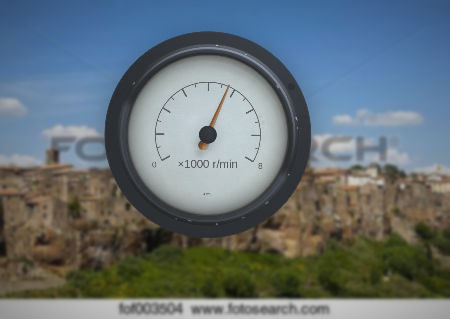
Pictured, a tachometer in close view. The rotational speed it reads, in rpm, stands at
4750 rpm
